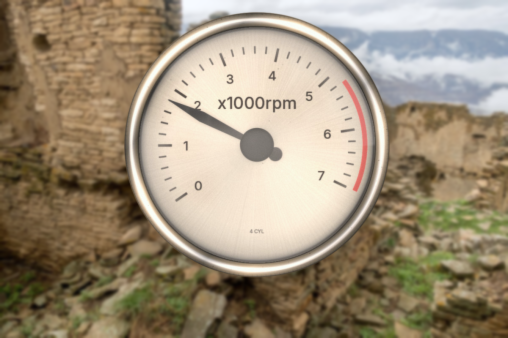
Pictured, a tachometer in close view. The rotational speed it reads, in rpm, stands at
1800 rpm
